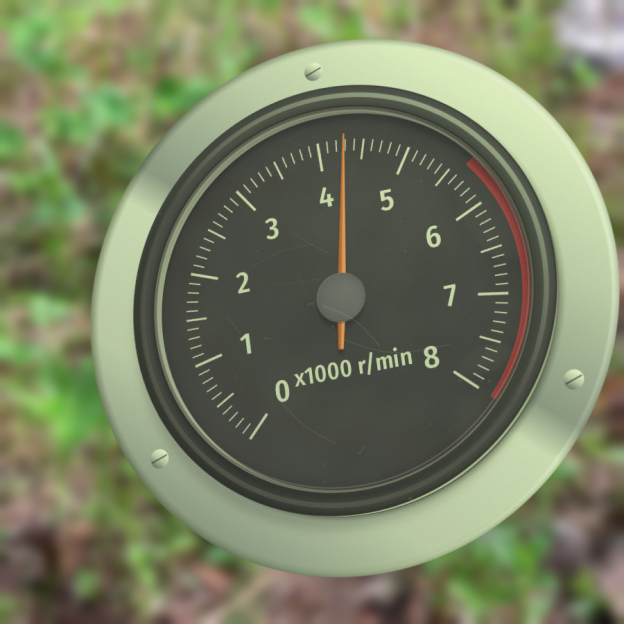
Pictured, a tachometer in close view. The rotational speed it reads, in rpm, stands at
4300 rpm
